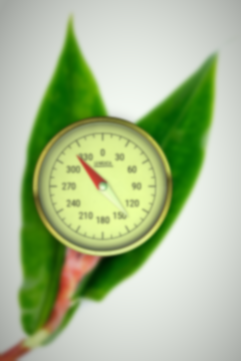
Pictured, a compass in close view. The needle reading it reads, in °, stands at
320 °
